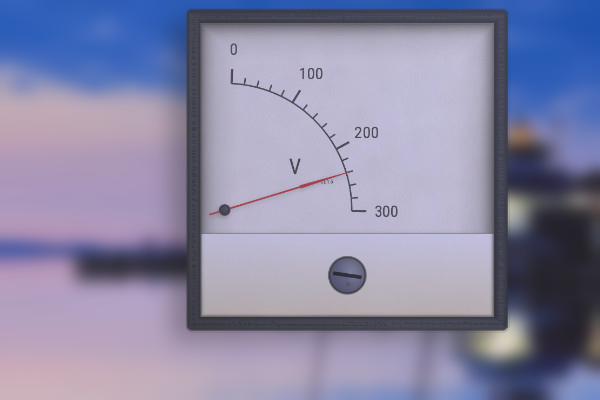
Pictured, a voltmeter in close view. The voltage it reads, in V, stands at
240 V
